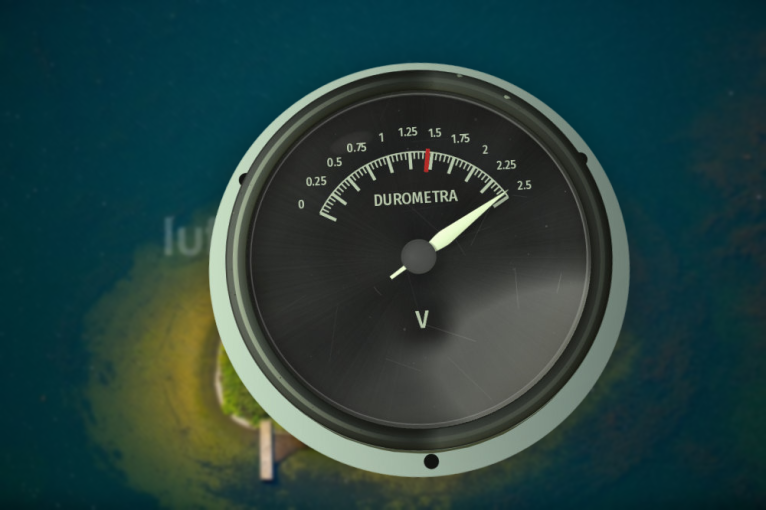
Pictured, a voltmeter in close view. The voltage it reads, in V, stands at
2.45 V
